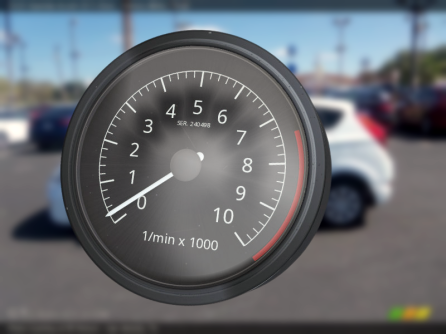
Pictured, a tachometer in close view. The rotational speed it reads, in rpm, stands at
200 rpm
